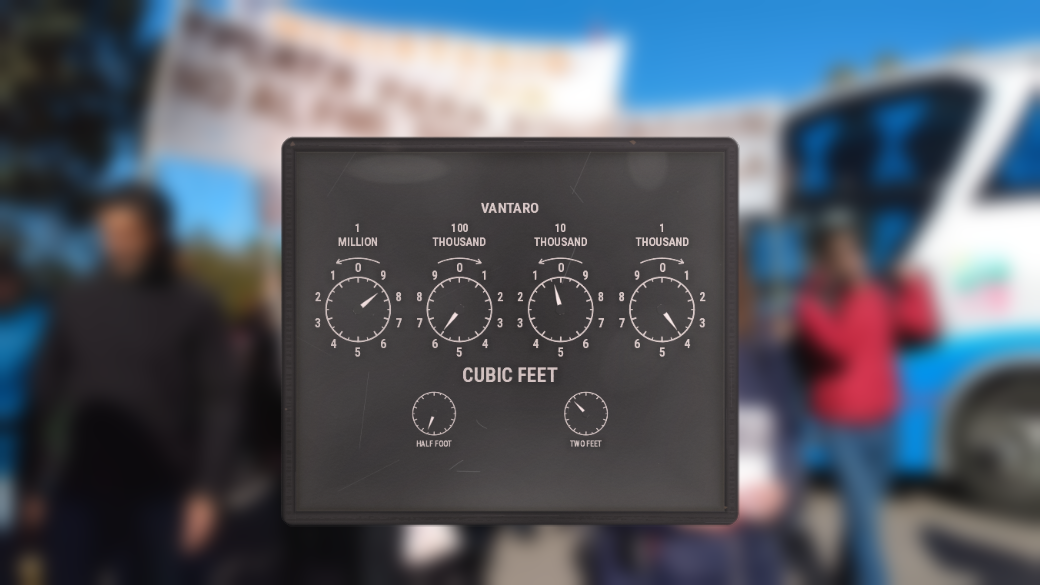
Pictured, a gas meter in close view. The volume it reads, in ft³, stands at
860400 ft³
